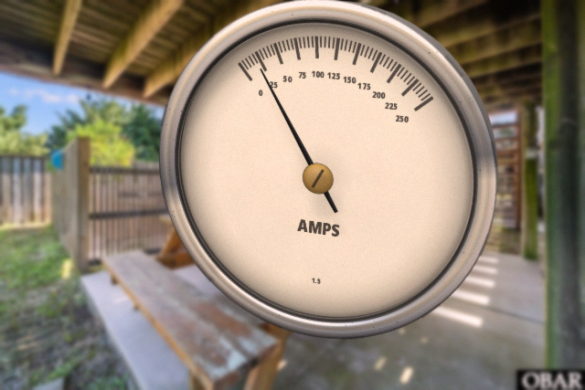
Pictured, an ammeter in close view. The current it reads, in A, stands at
25 A
